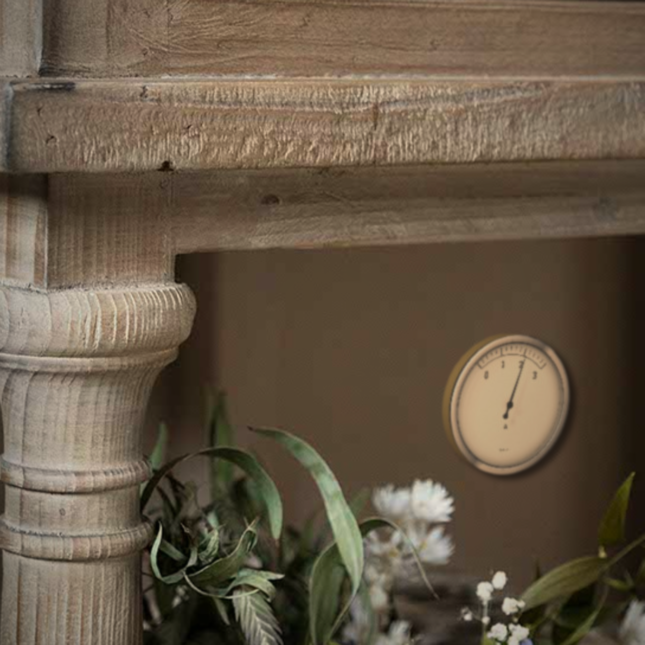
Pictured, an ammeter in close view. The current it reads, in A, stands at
2 A
